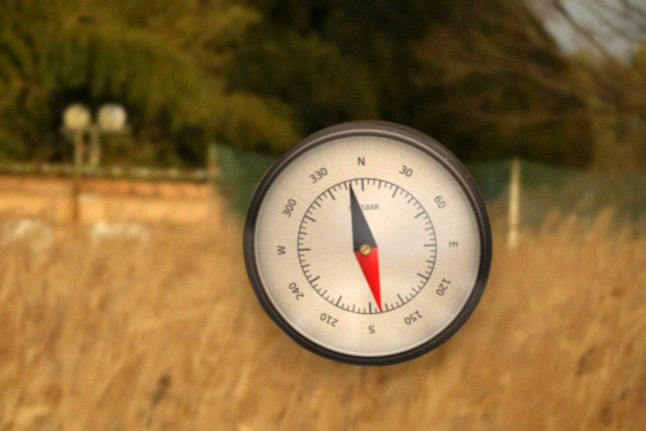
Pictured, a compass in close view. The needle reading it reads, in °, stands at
170 °
